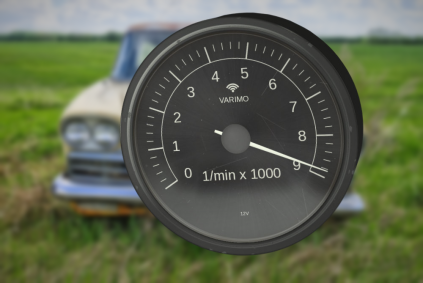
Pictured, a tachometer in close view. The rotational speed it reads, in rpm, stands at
8800 rpm
